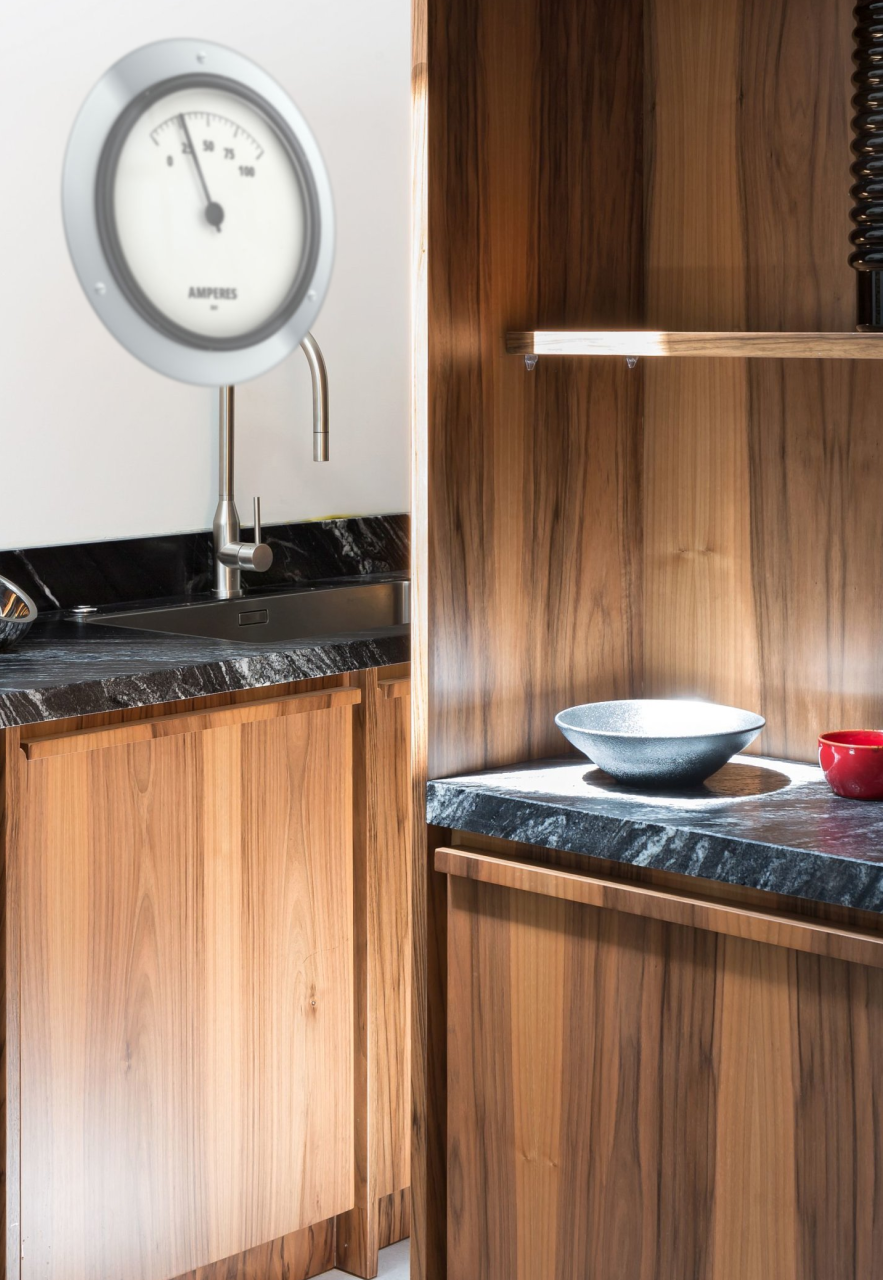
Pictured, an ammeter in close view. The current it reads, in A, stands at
25 A
